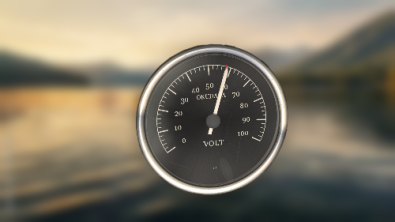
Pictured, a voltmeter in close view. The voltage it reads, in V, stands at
58 V
